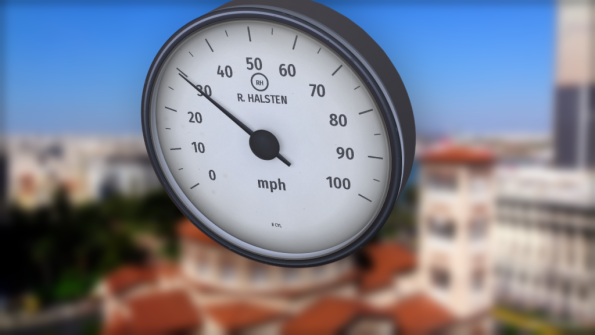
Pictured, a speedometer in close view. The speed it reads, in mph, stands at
30 mph
